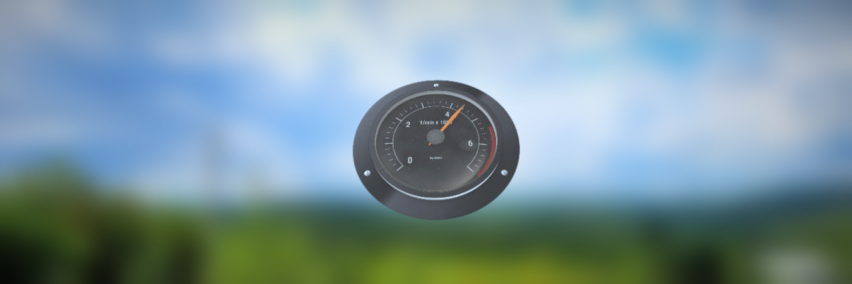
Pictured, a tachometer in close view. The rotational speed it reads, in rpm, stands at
4400 rpm
